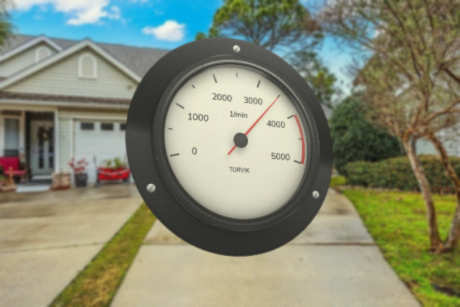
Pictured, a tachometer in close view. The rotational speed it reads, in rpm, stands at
3500 rpm
